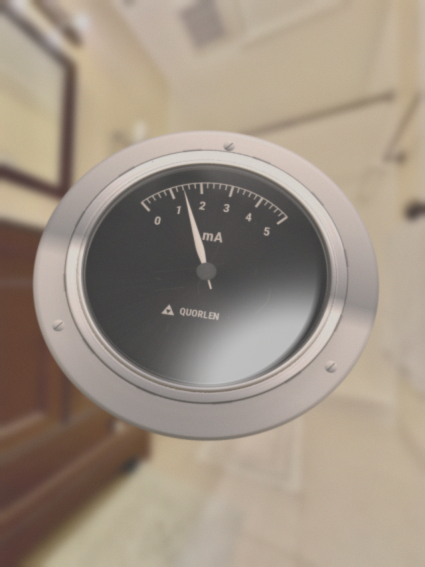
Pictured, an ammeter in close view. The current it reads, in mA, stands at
1.4 mA
